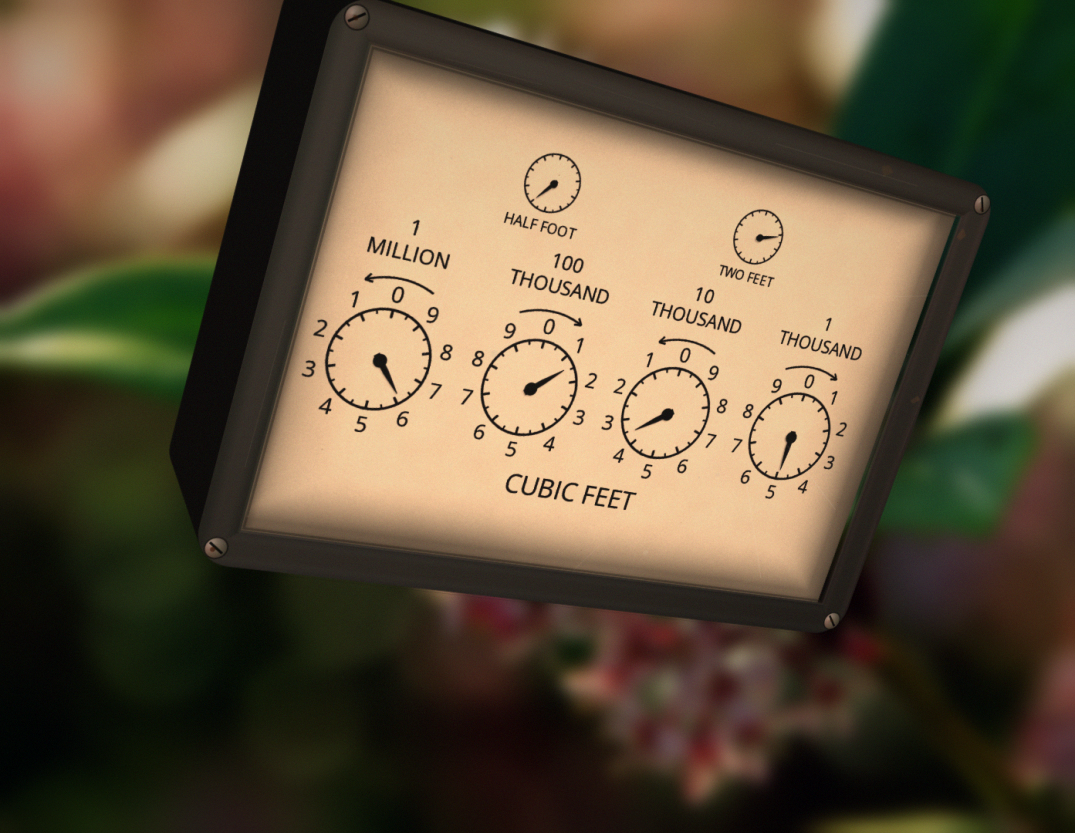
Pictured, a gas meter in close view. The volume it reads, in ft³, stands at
613500 ft³
